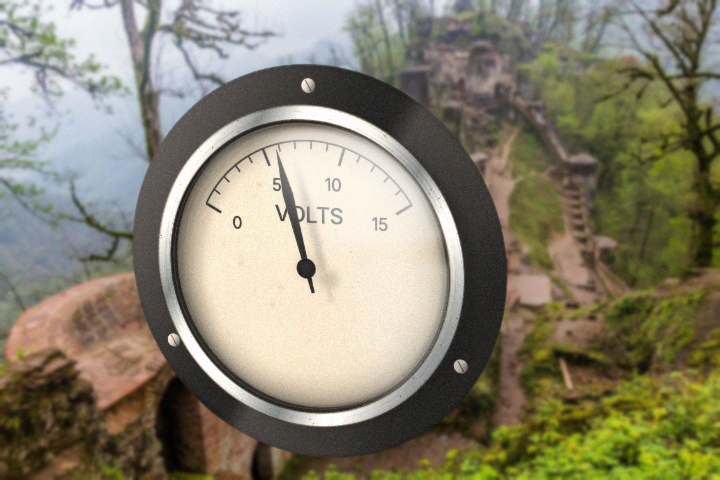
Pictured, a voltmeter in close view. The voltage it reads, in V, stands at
6 V
